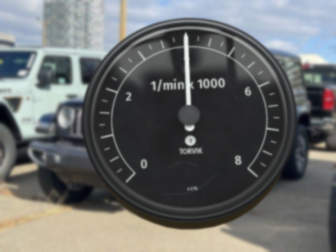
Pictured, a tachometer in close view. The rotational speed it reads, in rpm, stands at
4000 rpm
